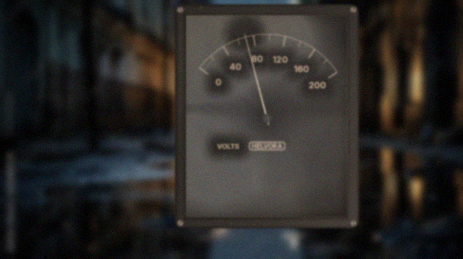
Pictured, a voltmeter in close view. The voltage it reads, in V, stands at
70 V
